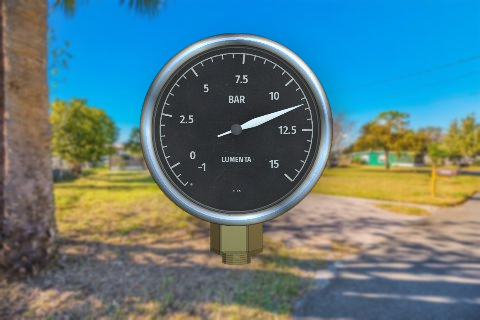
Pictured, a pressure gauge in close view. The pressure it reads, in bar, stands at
11.25 bar
